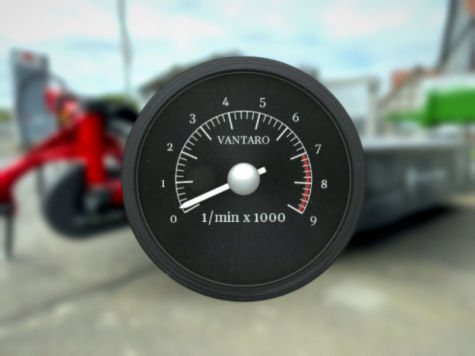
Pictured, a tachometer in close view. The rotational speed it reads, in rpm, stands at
200 rpm
